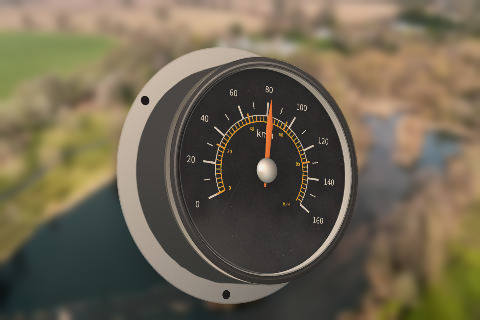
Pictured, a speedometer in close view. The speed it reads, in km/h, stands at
80 km/h
